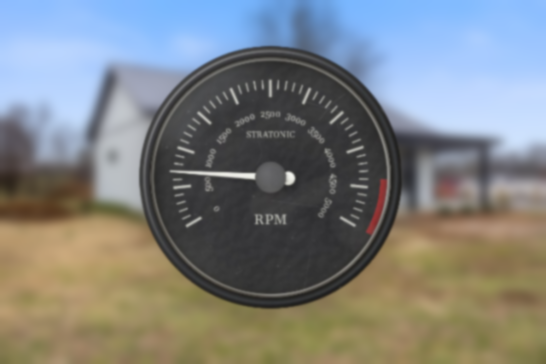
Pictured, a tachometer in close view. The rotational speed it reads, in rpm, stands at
700 rpm
